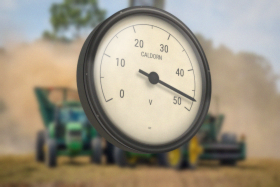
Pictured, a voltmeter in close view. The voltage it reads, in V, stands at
47.5 V
